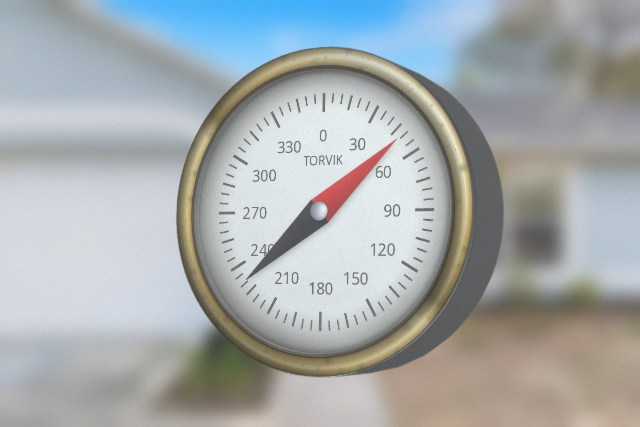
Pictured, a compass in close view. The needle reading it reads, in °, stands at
50 °
